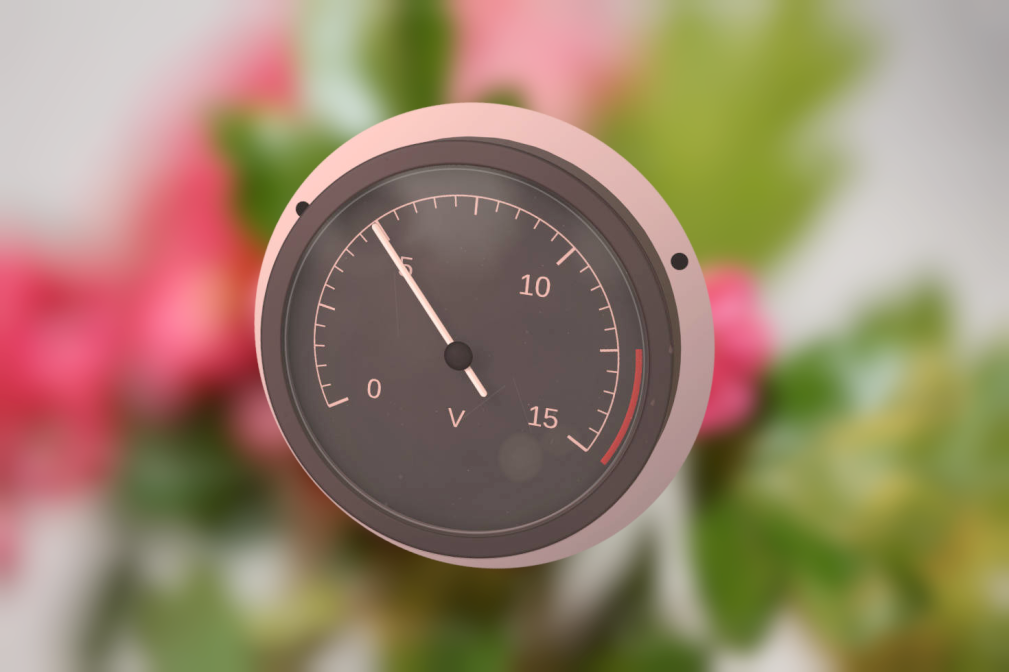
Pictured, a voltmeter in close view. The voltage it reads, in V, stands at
5 V
